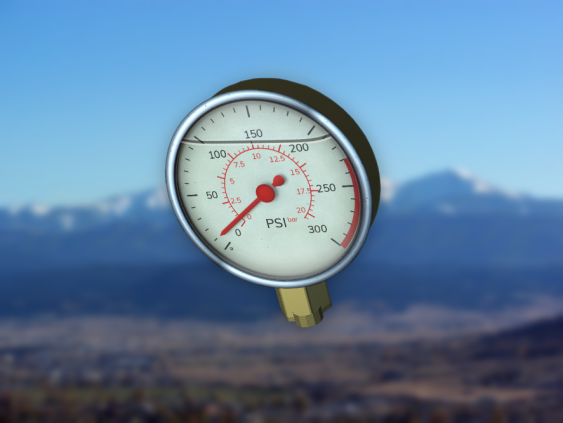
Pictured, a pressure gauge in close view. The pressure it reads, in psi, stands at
10 psi
